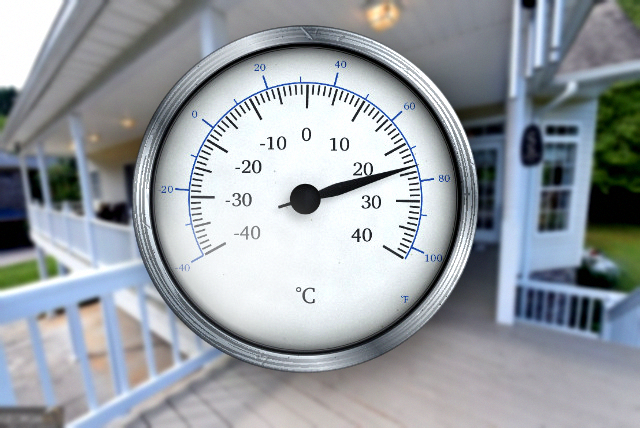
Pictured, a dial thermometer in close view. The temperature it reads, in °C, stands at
24 °C
